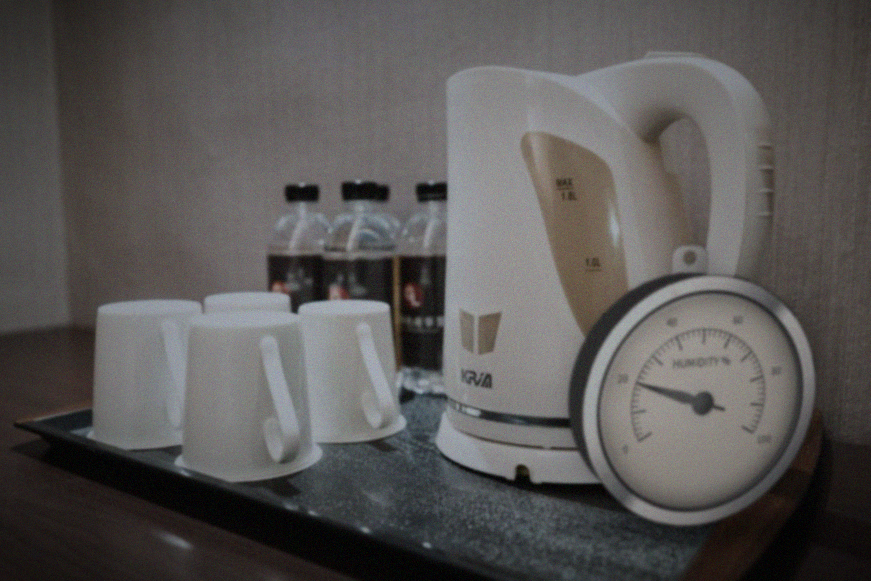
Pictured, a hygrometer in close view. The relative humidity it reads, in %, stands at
20 %
